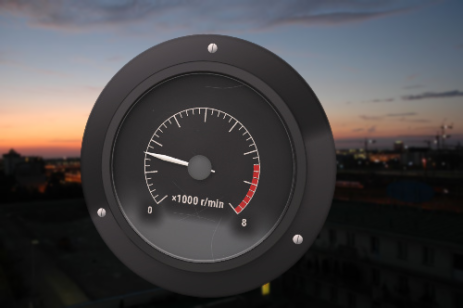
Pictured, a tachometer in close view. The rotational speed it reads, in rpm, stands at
1600 rpm
